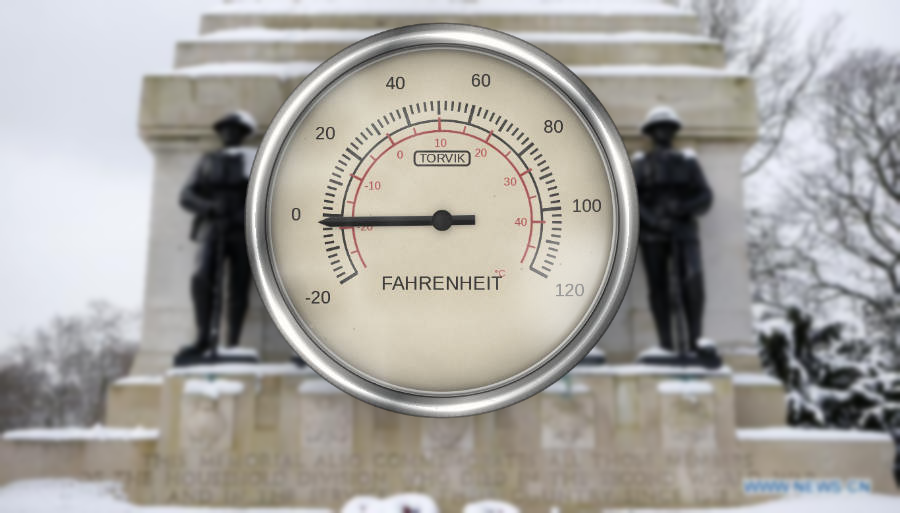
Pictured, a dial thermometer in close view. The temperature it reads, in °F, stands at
-2 °F
